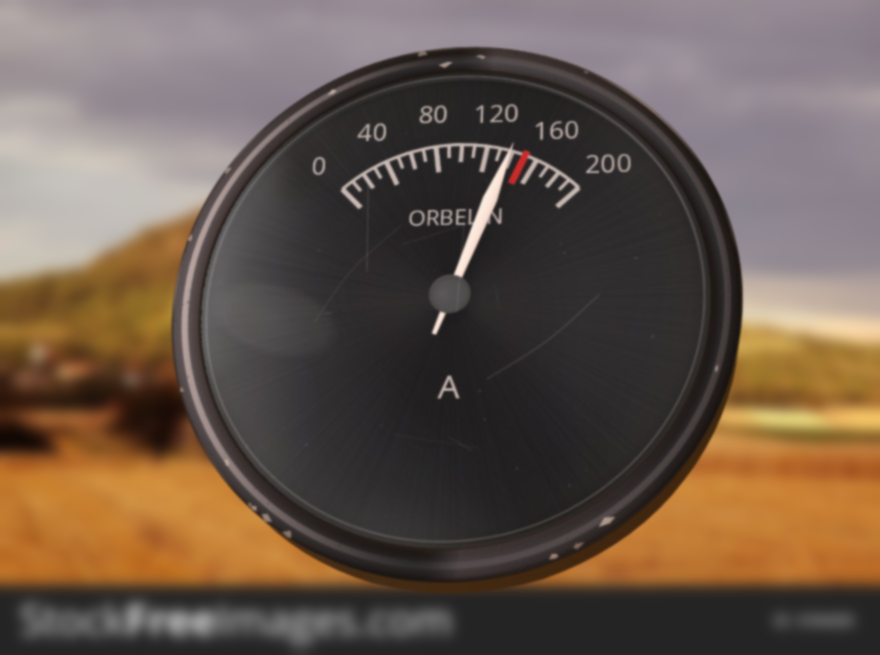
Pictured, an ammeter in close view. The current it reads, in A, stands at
140 A
